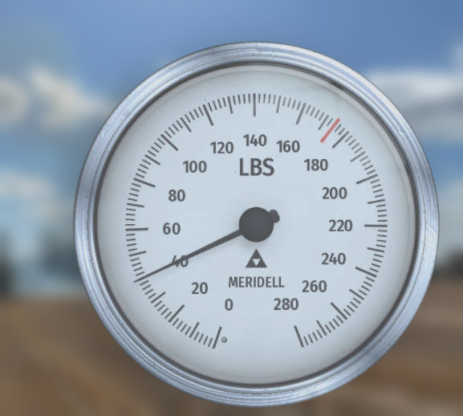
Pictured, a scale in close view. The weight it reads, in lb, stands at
40 lb
